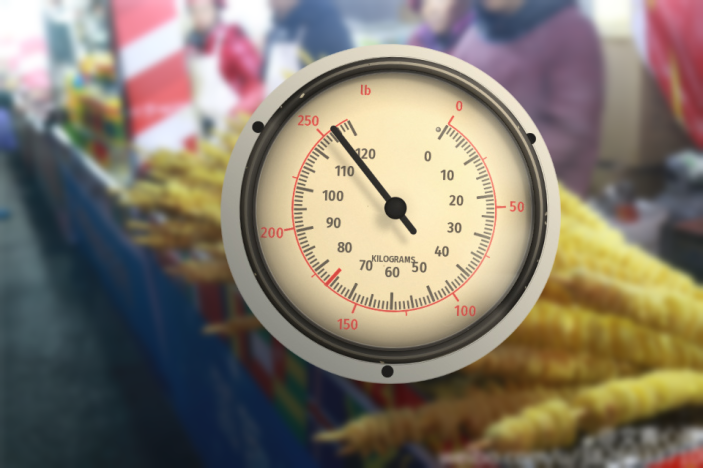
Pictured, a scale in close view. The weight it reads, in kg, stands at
116 kg
